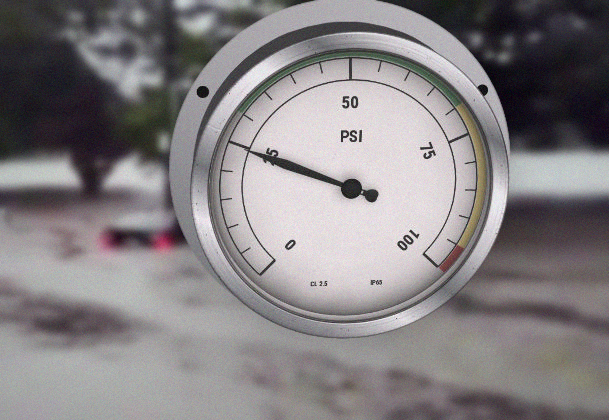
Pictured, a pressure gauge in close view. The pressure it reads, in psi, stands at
25 psi
